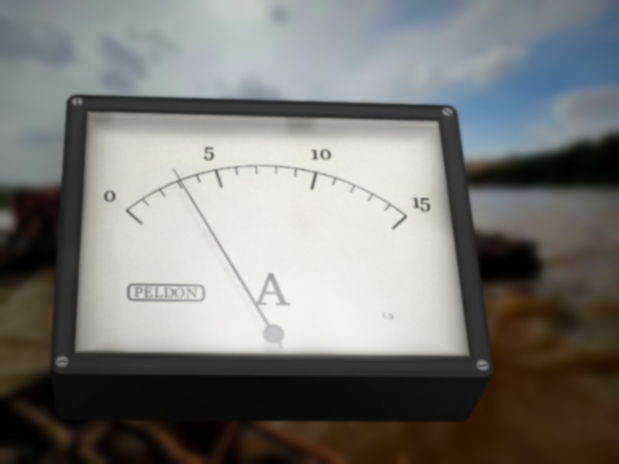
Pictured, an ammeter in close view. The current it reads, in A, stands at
3 A
